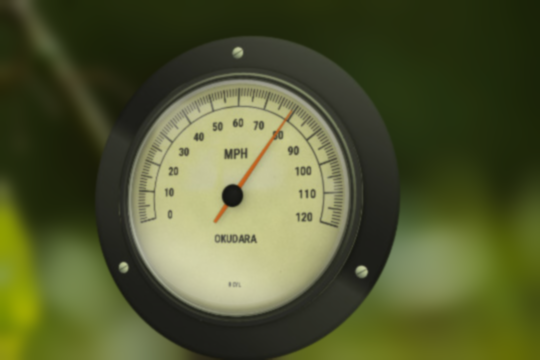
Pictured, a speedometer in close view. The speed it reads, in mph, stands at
80 mph
